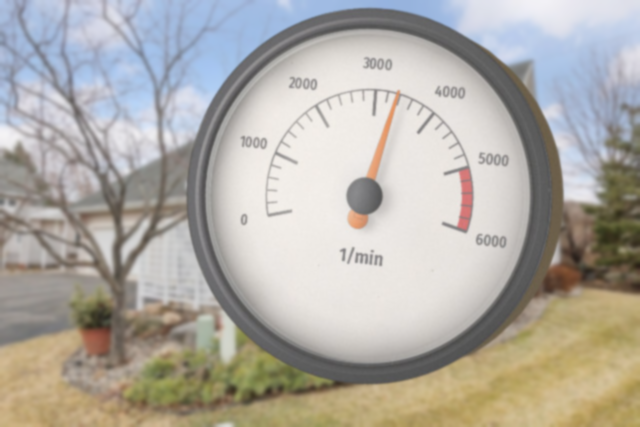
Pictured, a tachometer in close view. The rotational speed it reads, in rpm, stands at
3400 rpm
